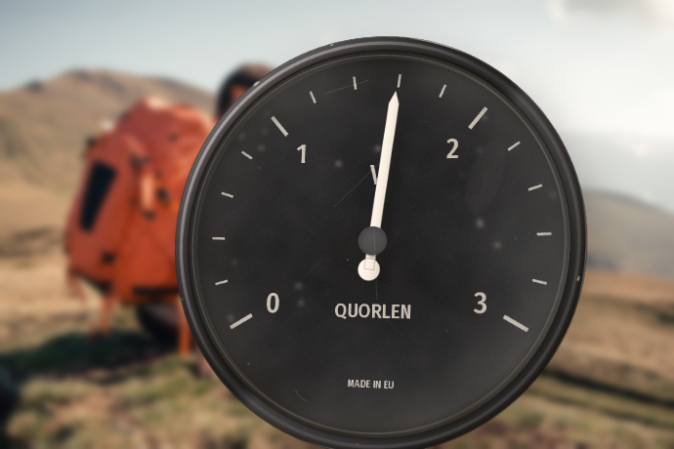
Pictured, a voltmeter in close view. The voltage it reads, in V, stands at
1.6 V
